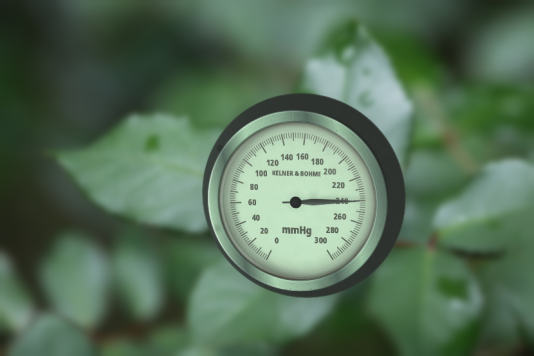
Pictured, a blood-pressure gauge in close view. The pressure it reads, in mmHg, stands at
240 mmHg
